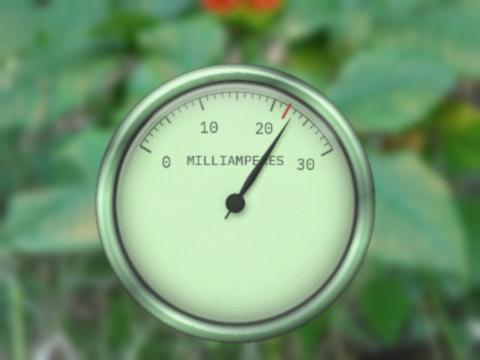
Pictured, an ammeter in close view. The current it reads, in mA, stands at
23 mA
